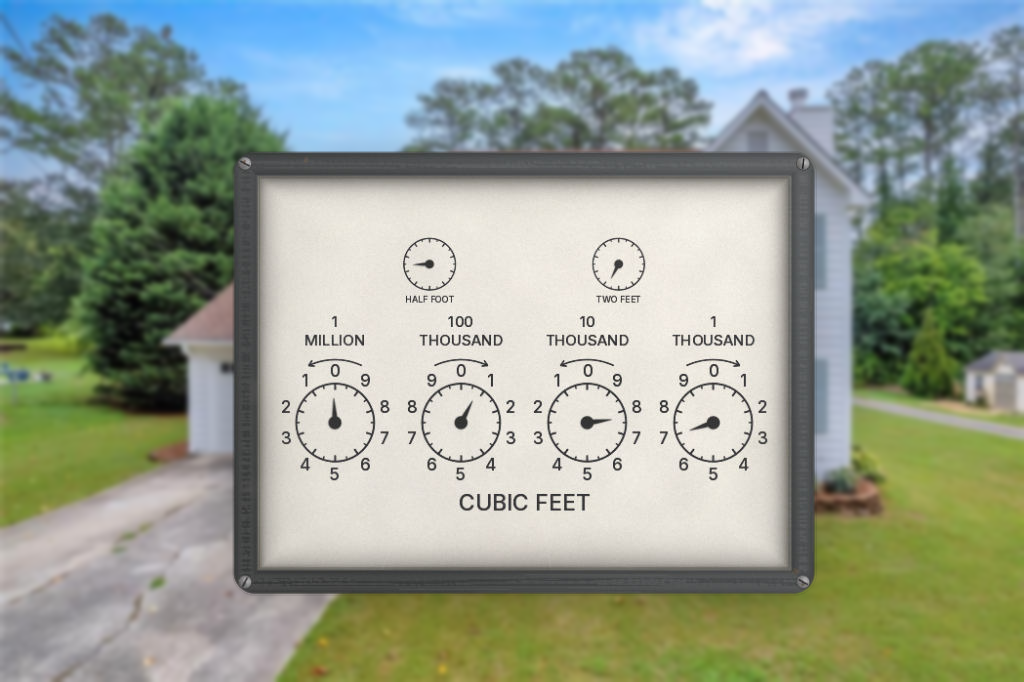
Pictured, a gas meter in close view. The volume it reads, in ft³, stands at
7700 ft³
